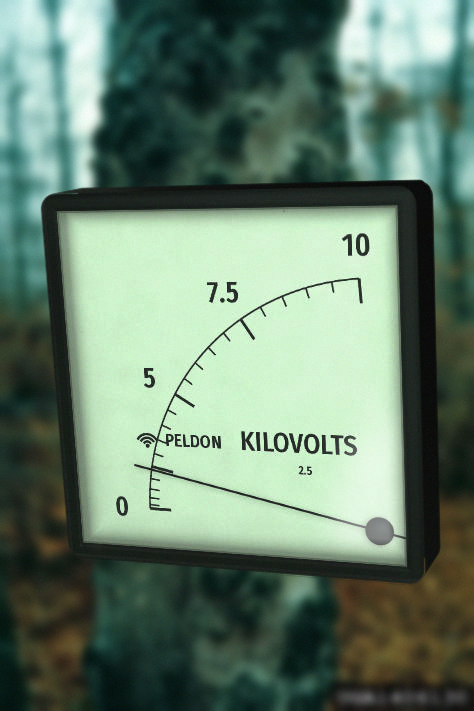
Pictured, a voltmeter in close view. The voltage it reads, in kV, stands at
2.5 kV
